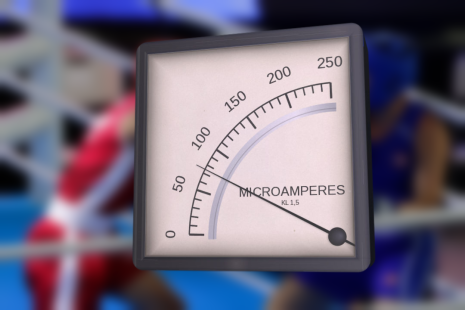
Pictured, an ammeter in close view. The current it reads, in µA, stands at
75 µA
